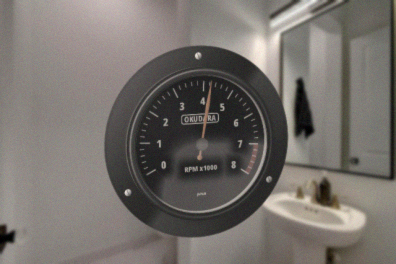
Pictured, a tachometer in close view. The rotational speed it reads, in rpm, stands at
4200 rpm
